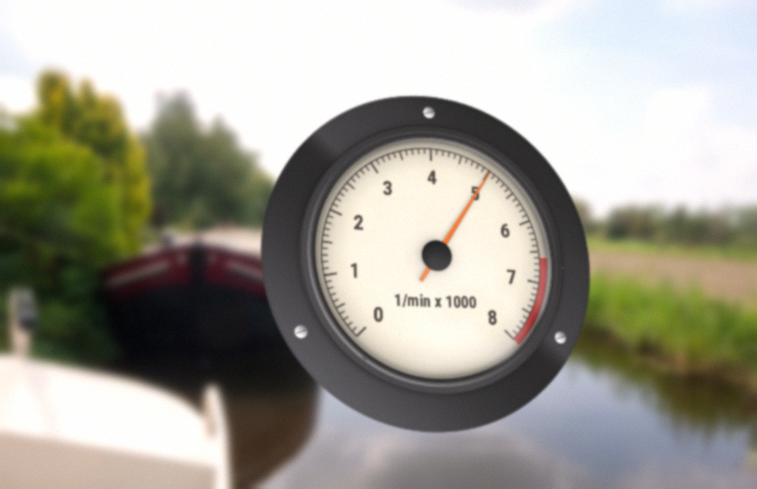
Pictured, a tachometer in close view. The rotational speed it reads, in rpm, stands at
5000 rpm
